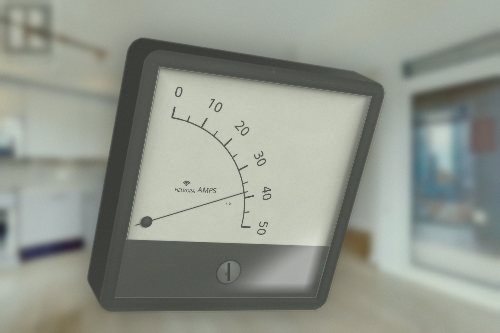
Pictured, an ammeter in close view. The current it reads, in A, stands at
37.5 A
